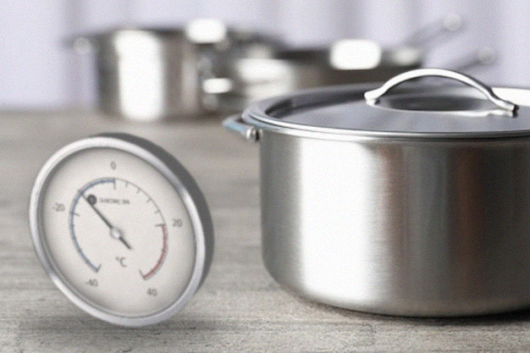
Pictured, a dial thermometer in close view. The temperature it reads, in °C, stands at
-12 °C
